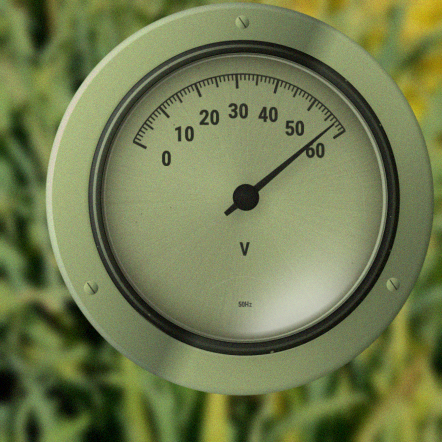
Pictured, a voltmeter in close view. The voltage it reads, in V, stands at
57 V
